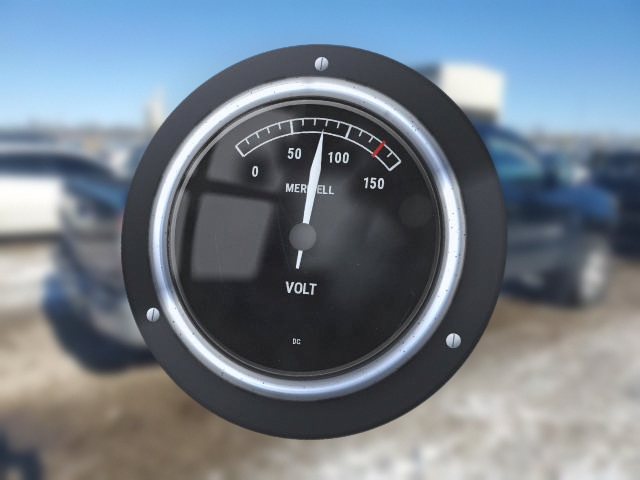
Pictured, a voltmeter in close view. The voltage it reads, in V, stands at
80 V
